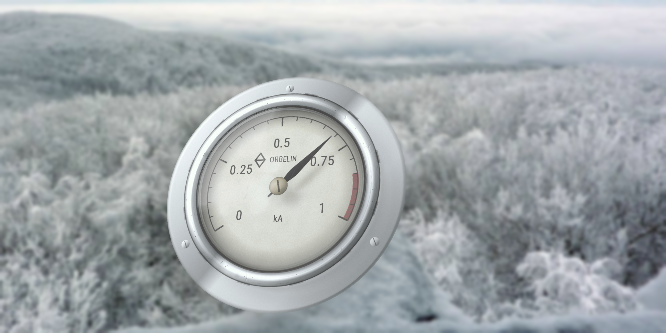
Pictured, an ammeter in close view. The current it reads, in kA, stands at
0.7 kA
